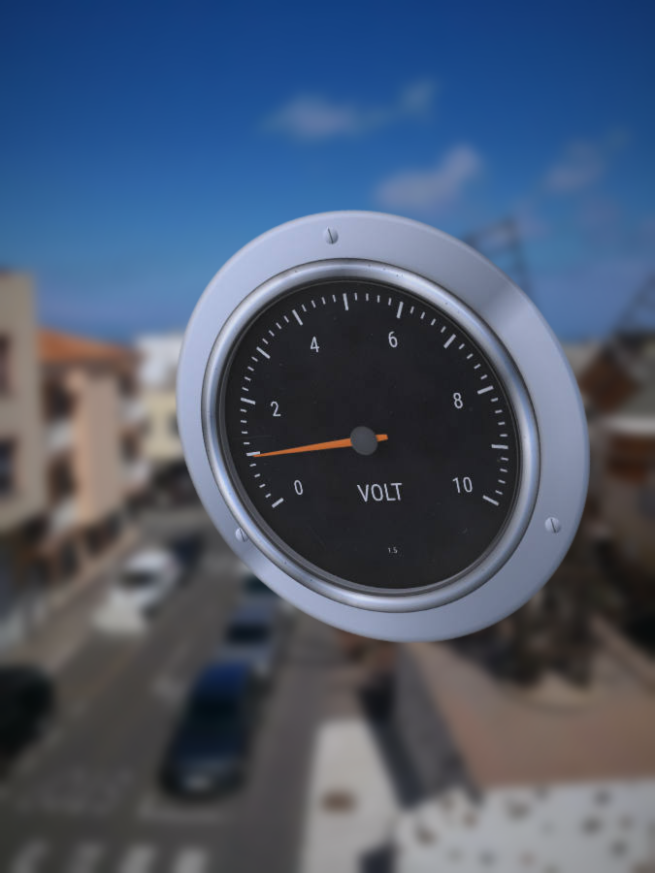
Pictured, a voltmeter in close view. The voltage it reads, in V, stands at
1 V
